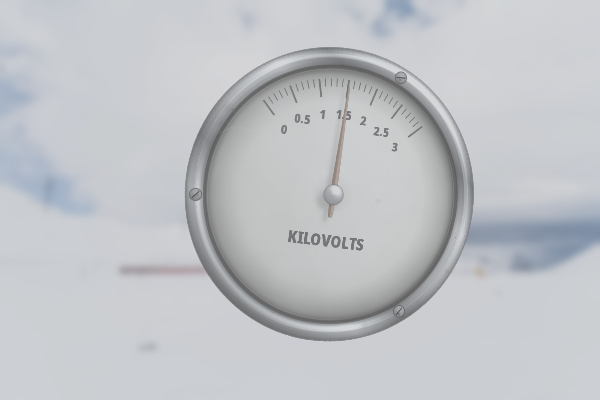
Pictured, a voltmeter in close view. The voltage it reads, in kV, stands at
1.5 kV
